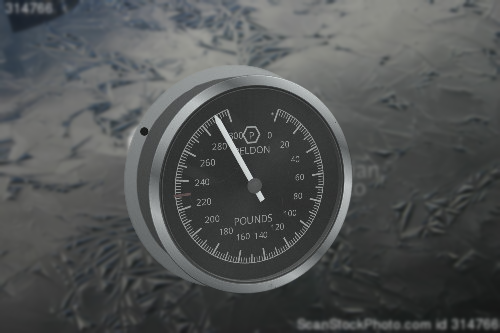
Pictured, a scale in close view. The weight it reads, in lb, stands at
290 lb
